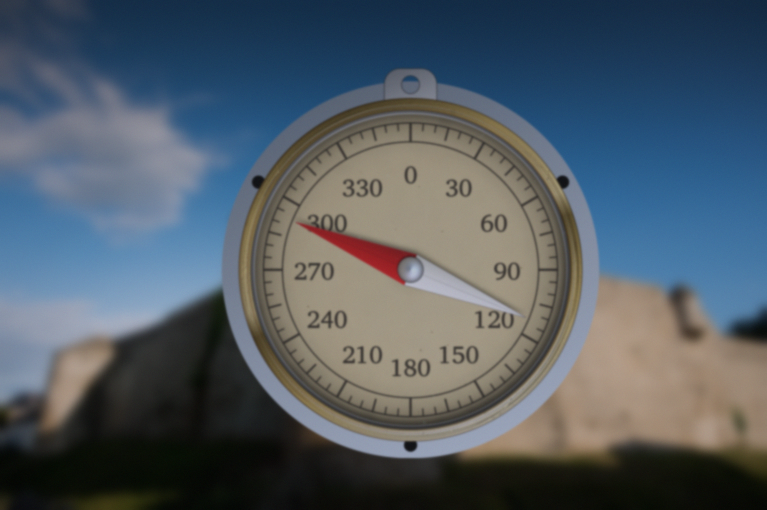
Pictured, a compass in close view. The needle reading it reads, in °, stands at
292.5 °
